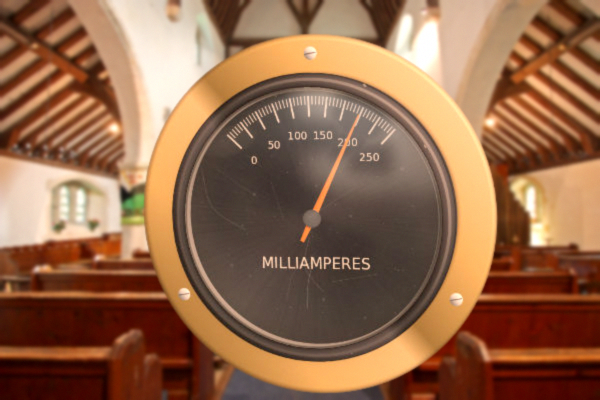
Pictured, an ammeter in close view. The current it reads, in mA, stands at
200 mA
